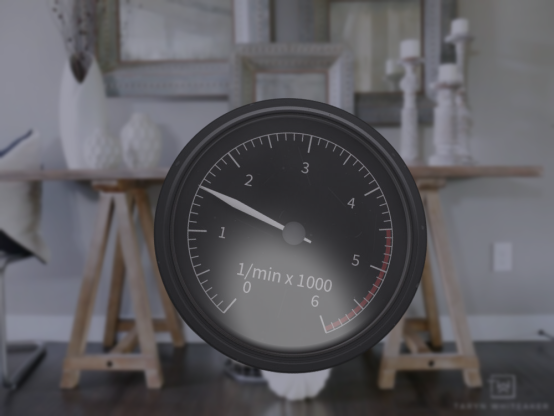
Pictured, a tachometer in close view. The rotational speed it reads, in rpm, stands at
1500 rpm
